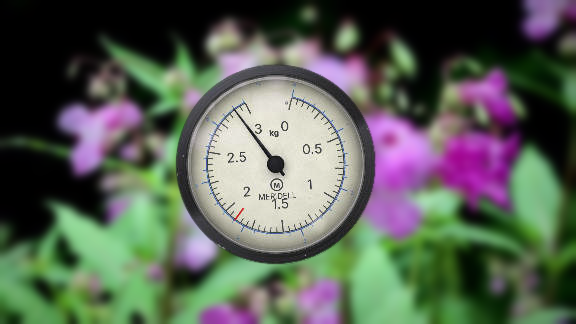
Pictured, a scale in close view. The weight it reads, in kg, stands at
2.9 kg
